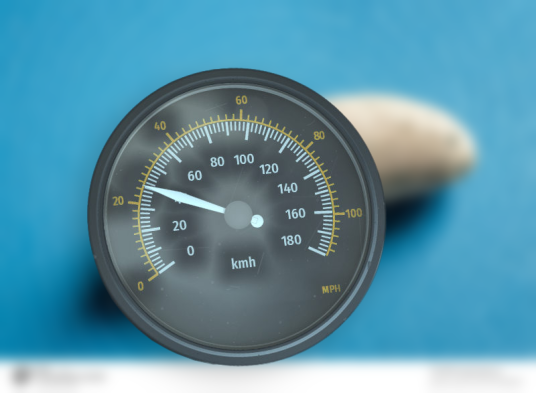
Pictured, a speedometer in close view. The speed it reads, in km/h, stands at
40 km/h
